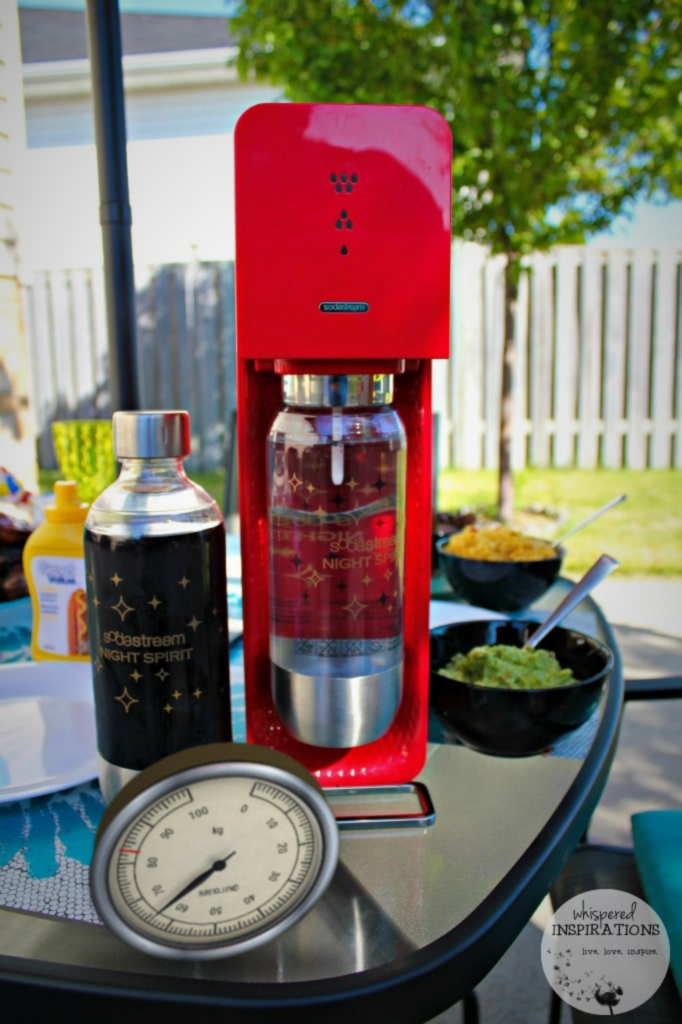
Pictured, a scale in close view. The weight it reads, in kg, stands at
65 kg
